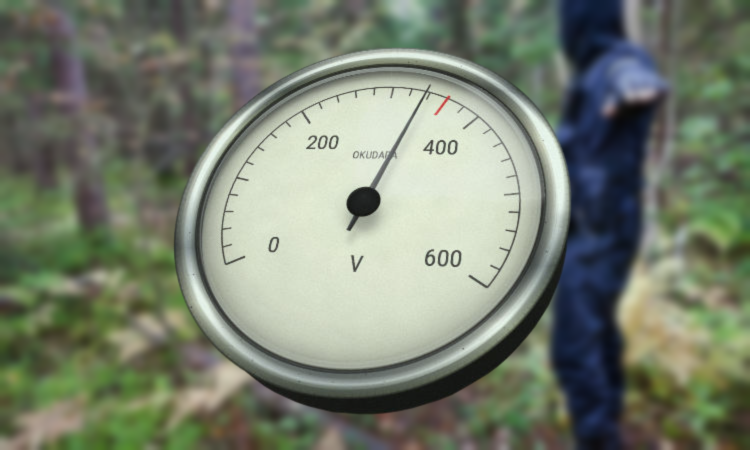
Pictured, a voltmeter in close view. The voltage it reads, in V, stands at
340 V
